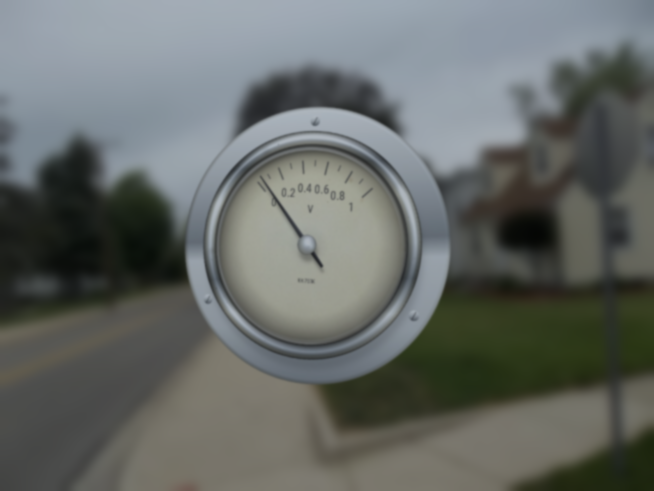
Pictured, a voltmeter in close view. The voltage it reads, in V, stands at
0.05 V
